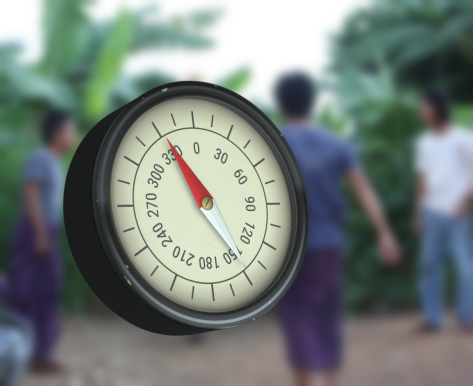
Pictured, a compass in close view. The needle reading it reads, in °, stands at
330 °
